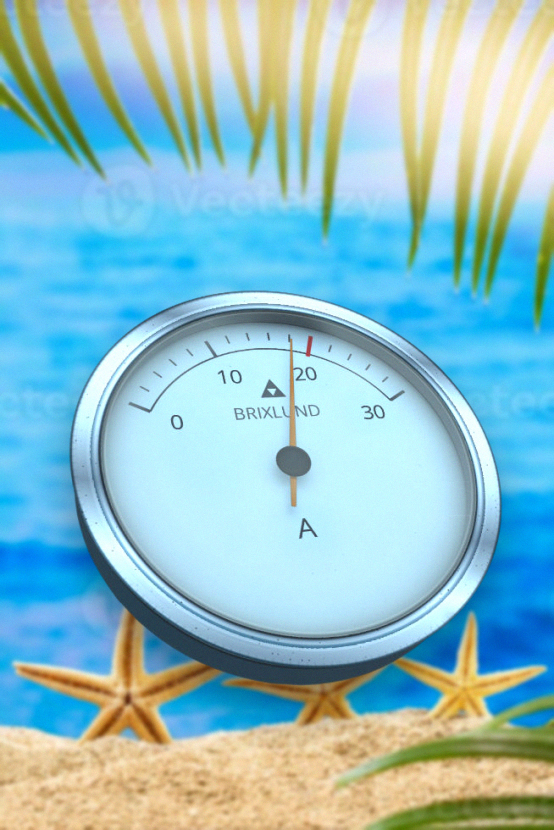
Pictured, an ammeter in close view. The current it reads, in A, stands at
18 A
